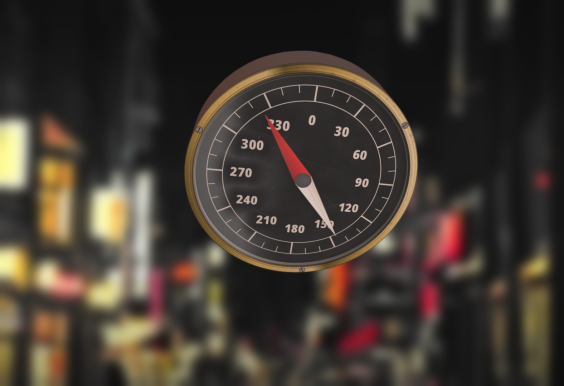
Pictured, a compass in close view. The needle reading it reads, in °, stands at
325 °
